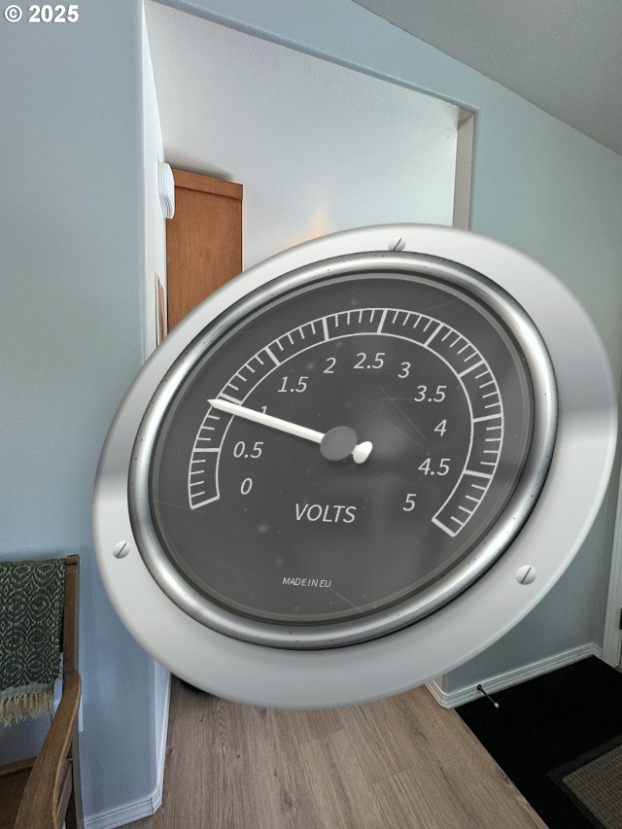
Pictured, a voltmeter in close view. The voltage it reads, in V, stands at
0.9 V
